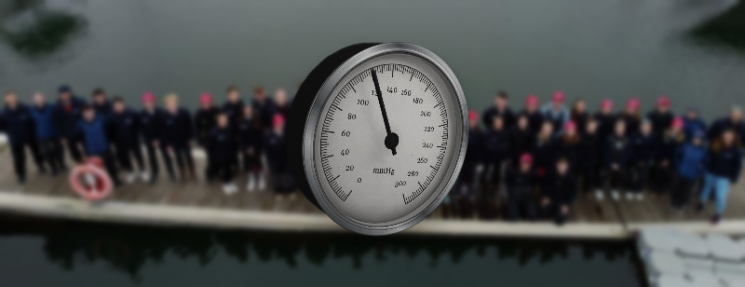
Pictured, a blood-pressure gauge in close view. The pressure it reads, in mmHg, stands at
120 mmHg
